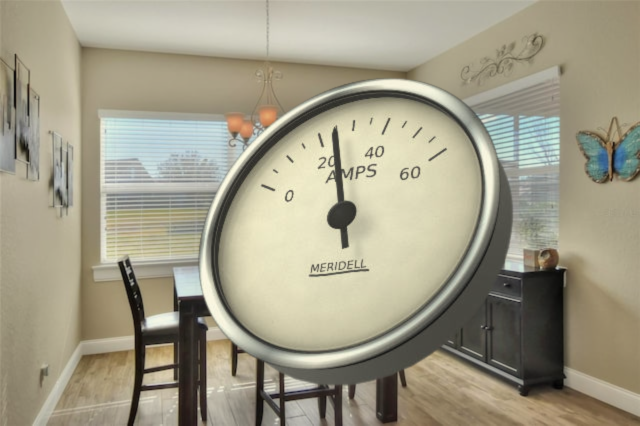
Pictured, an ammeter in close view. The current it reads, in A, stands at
25 A
